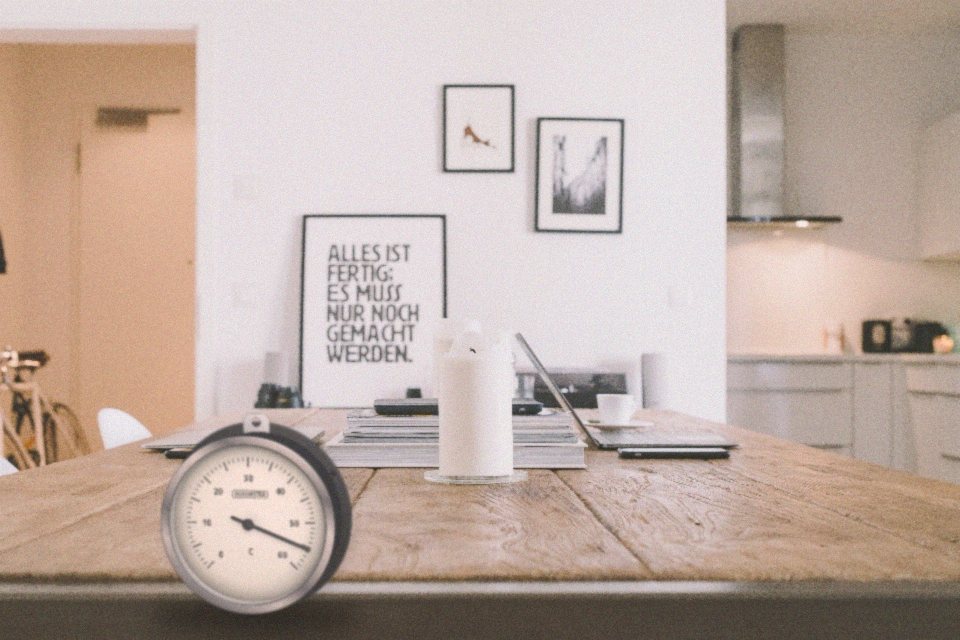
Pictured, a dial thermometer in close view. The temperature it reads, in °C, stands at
55 °C
